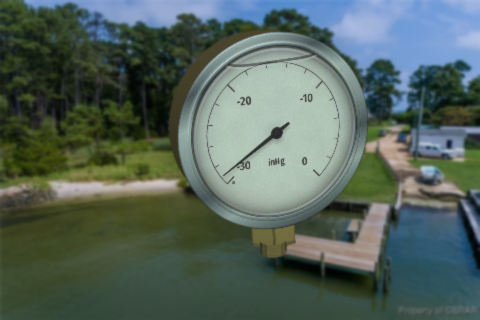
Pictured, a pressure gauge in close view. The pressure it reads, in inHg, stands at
-29 inHg
